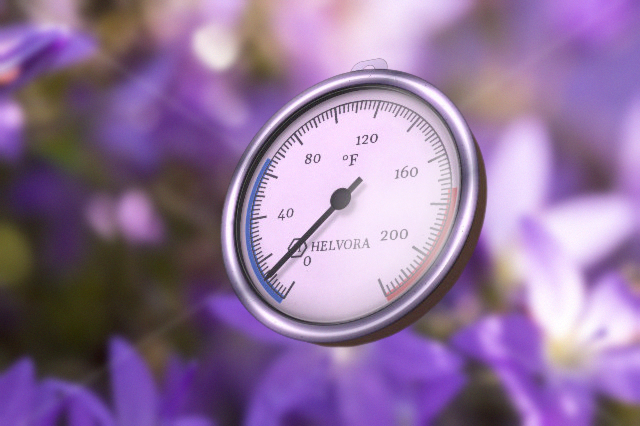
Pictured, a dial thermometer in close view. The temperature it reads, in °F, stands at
10 °F
